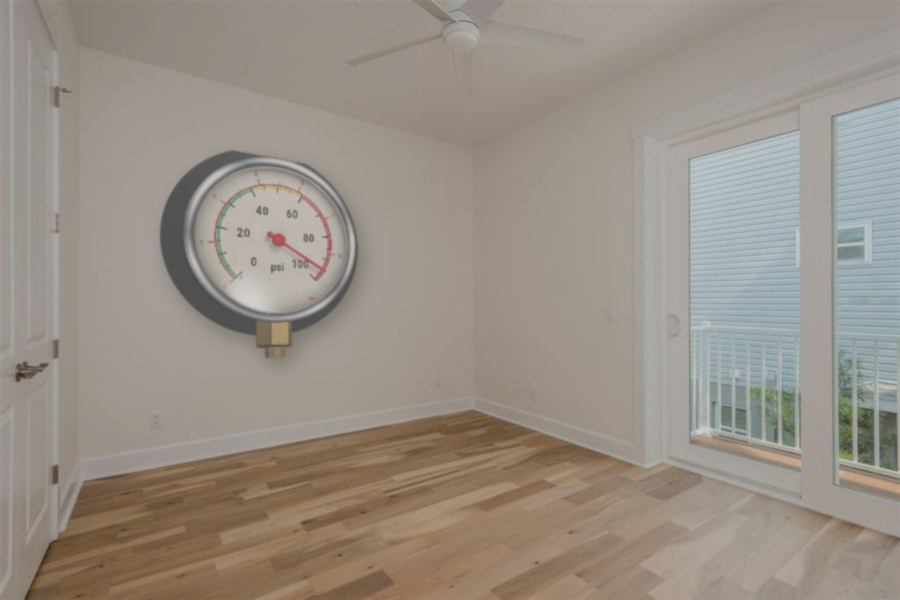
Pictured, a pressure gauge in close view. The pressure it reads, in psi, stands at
95 psi
